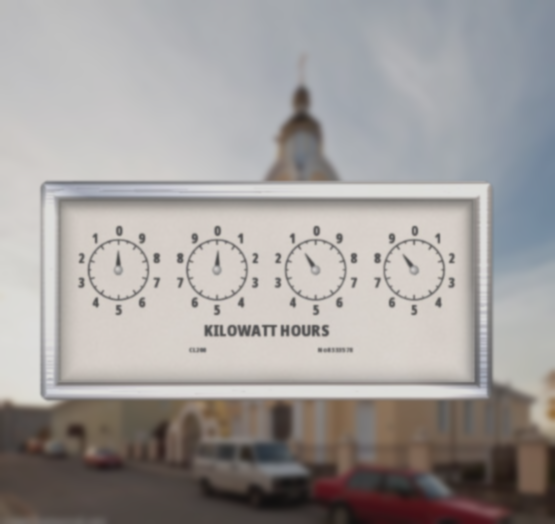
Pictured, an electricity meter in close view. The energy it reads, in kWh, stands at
9 kWh
